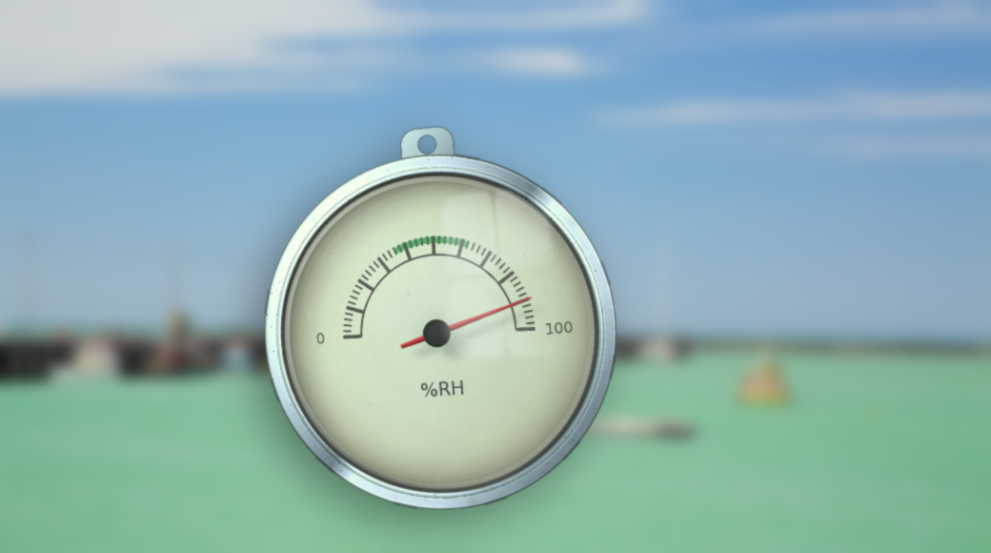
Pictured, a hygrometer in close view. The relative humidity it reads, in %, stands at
90 %
